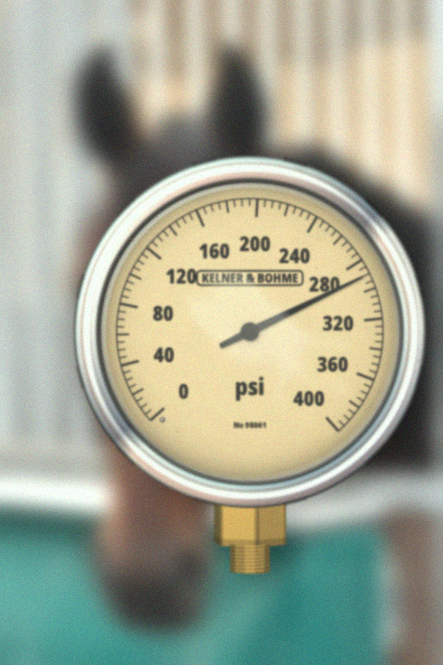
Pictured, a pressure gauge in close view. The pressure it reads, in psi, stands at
290 psi
